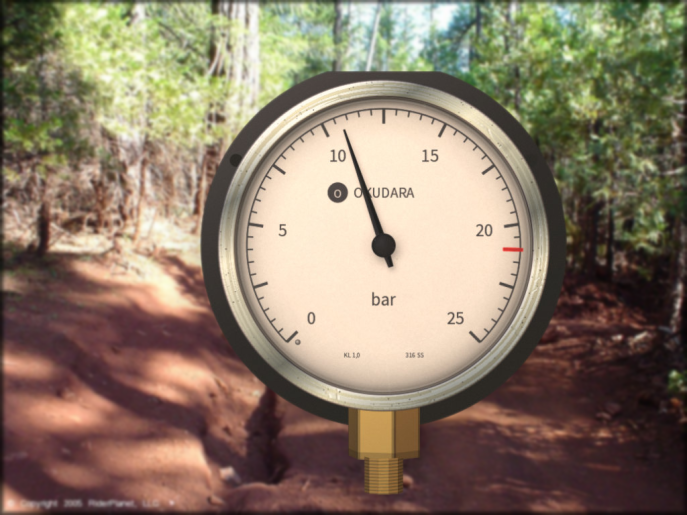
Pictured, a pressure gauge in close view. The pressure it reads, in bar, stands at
10.75 bar
